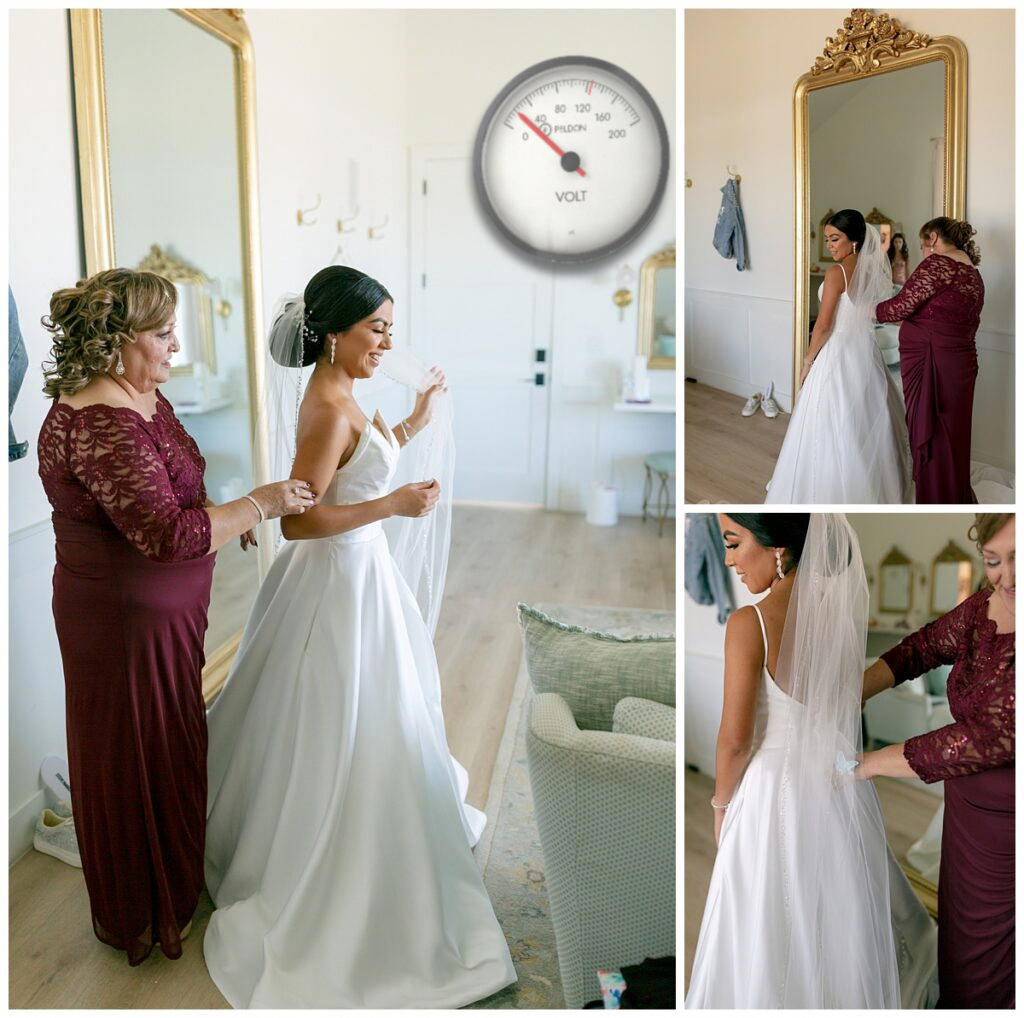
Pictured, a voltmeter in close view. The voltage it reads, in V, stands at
20 V
